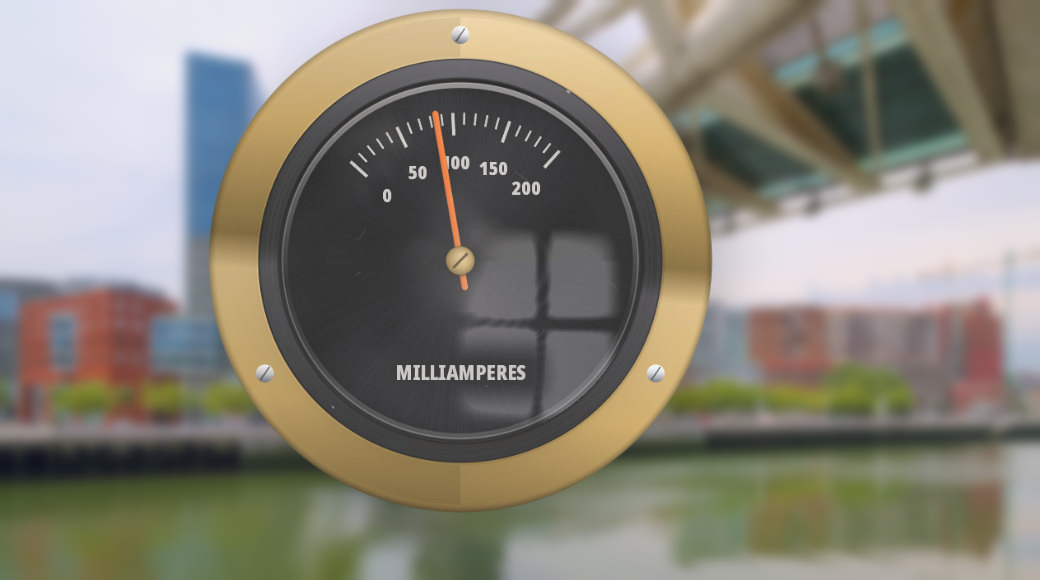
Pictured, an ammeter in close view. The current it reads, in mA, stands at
85 mA
